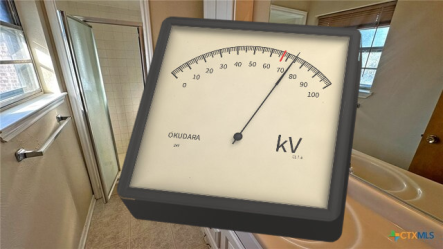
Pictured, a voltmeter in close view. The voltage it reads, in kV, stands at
75 kV
